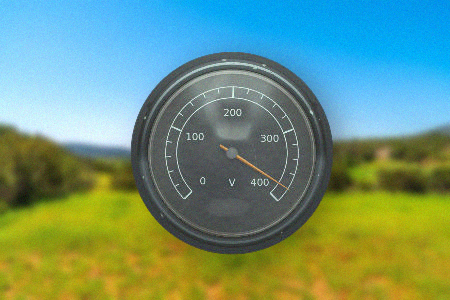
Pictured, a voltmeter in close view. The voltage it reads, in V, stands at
380 V
